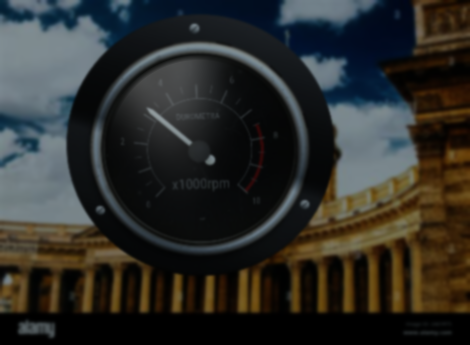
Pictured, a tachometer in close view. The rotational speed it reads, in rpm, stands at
3250 rpm
